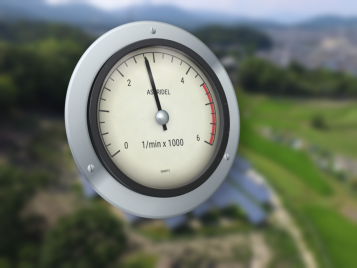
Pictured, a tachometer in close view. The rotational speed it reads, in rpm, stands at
2750 rpm
